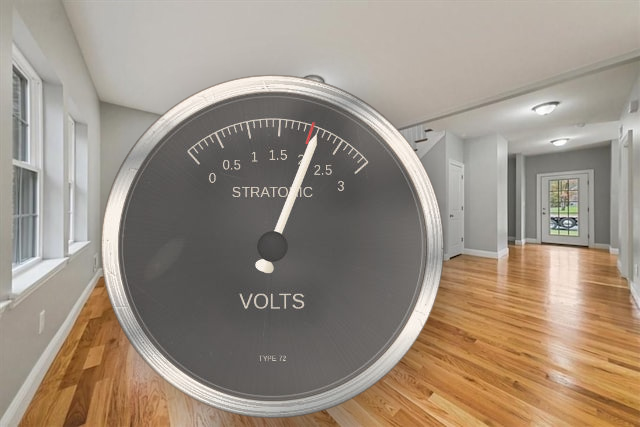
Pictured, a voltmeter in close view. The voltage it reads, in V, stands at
2.1 V
